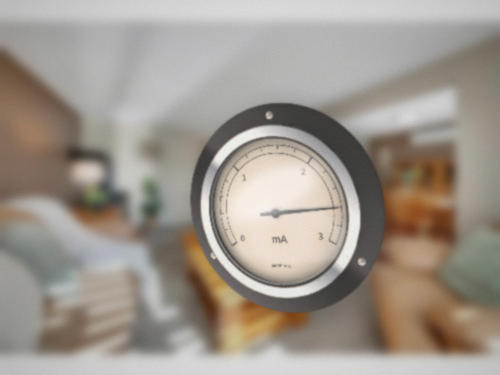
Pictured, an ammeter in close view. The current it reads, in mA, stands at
2.6 mA
